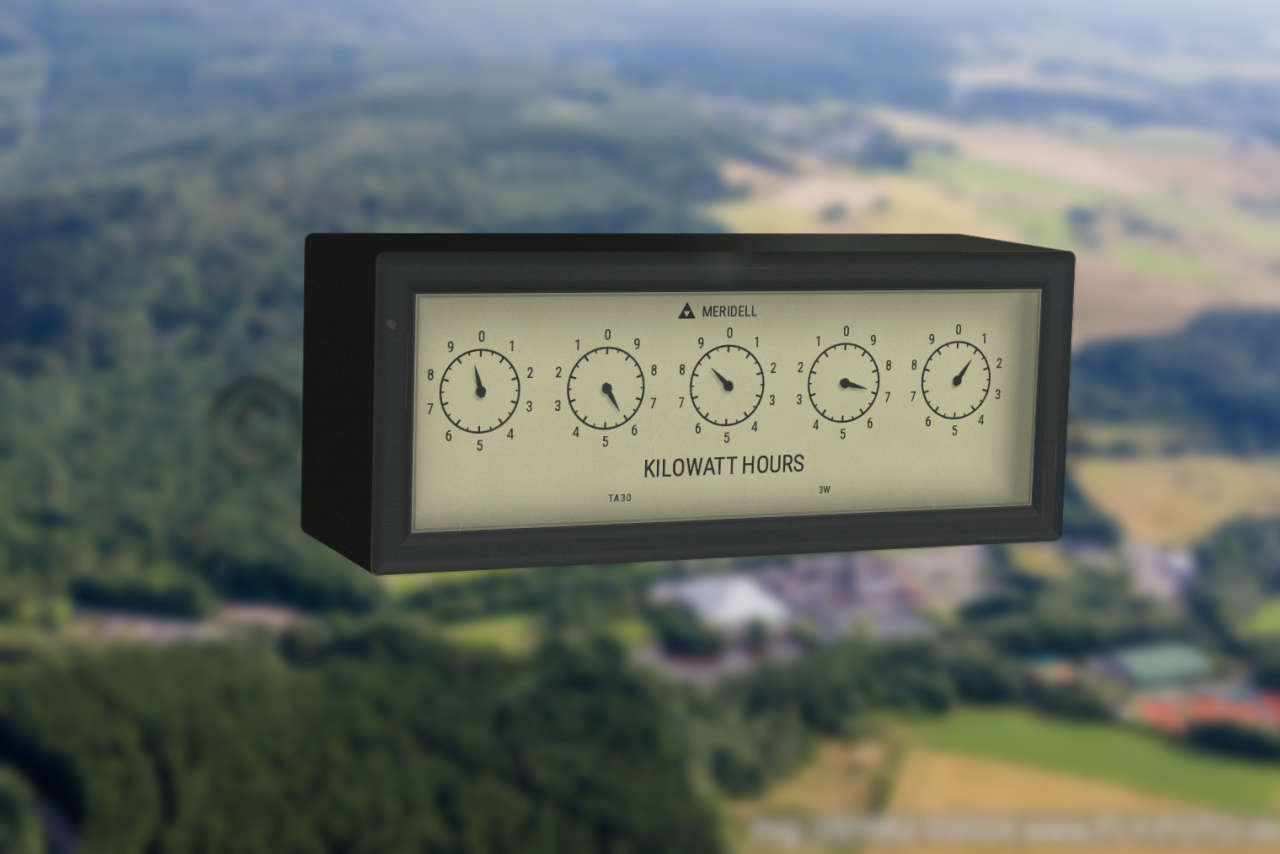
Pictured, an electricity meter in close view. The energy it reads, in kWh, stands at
95871 kWh
